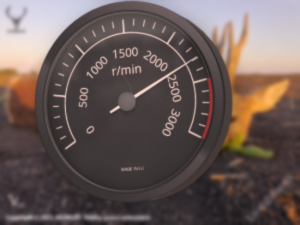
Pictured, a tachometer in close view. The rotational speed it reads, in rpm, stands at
2300 rpm
